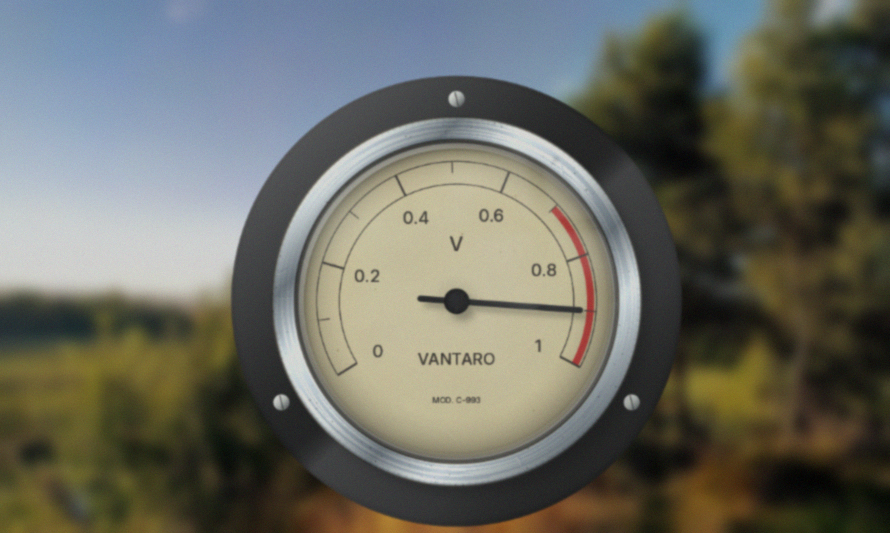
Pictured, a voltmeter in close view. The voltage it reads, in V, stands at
0.9 V
